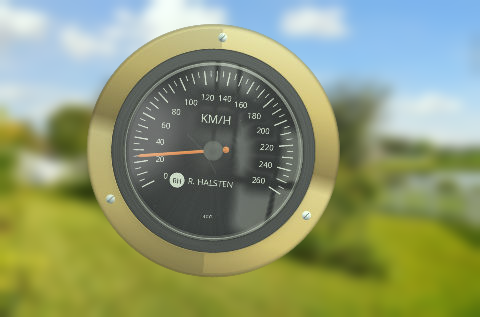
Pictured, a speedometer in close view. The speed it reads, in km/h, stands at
25 km/h
